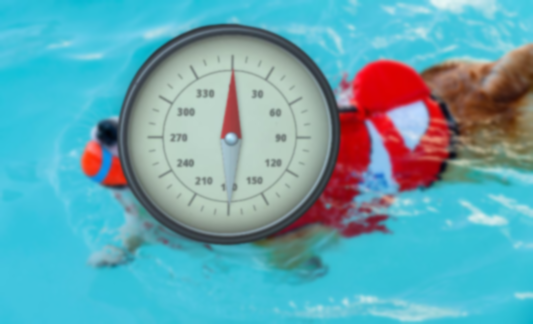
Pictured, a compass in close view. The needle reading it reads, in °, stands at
0 °
